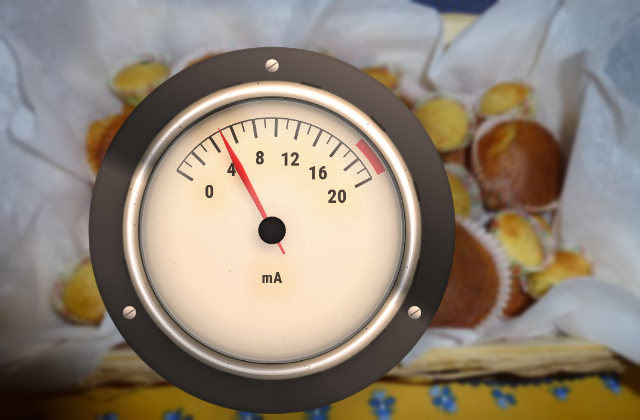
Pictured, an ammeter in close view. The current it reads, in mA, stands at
5 mA
